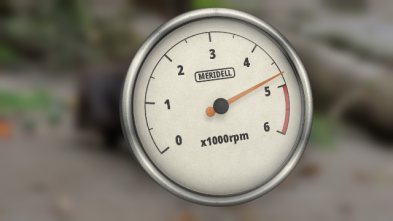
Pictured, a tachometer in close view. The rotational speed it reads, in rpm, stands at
4750 rpm
